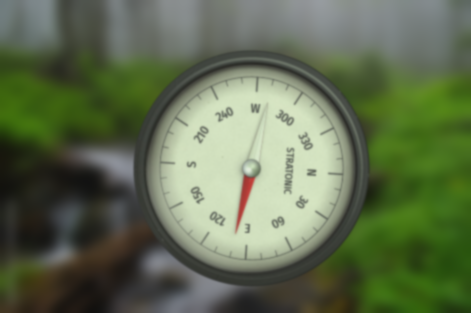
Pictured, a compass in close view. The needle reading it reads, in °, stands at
100 °
